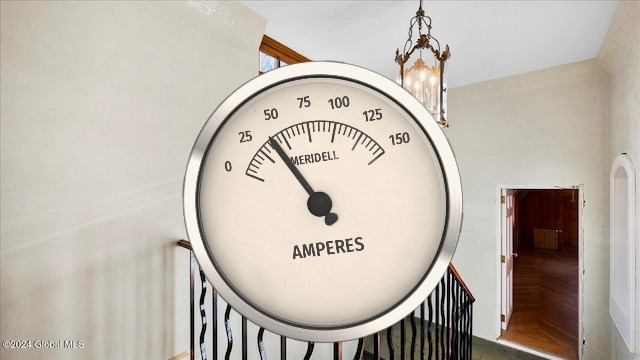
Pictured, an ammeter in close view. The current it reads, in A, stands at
40 A
